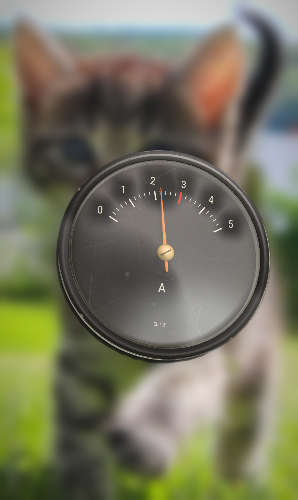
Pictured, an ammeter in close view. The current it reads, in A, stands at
2.2 A
